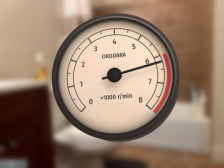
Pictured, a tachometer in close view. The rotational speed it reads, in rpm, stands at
6250 rpm
